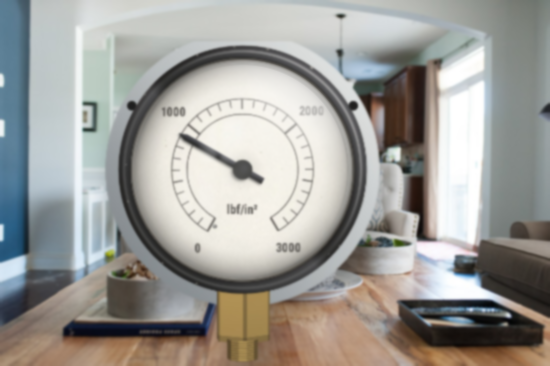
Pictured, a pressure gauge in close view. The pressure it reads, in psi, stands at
900 psi
